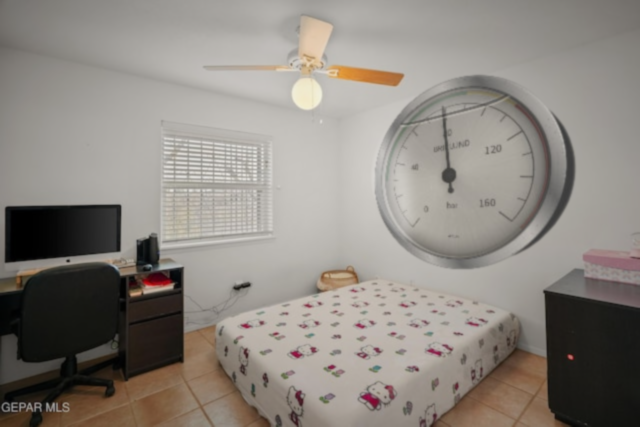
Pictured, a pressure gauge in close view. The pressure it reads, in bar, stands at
80 bar
